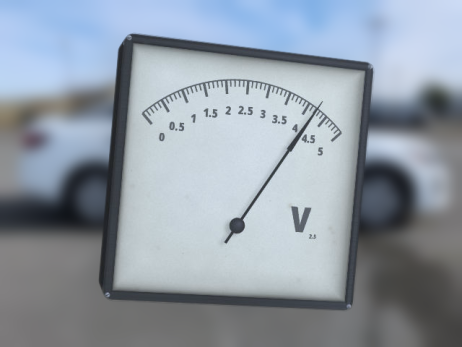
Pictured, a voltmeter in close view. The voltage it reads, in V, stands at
4.2 V
